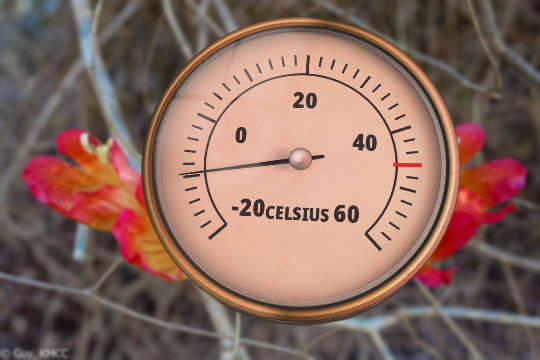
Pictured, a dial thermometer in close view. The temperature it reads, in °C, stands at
-10 °C
